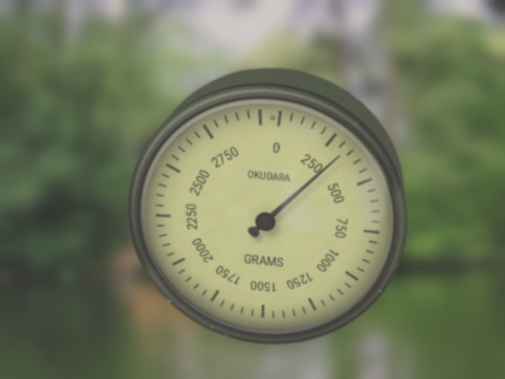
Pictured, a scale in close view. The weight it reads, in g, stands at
325 g
